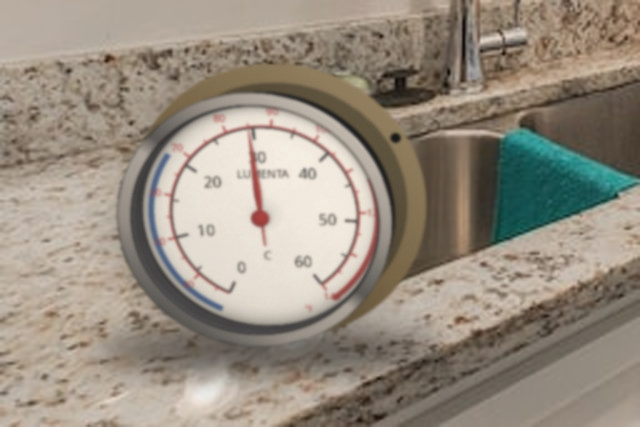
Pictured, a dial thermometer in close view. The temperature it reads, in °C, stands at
30 °C
